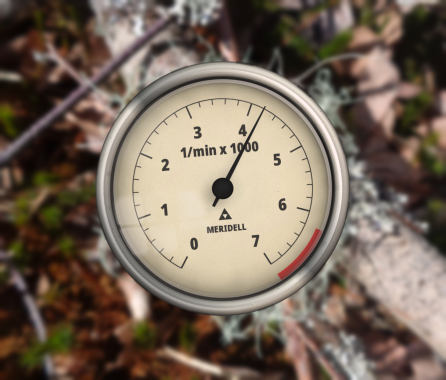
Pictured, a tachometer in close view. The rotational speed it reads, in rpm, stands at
4200 rpm
